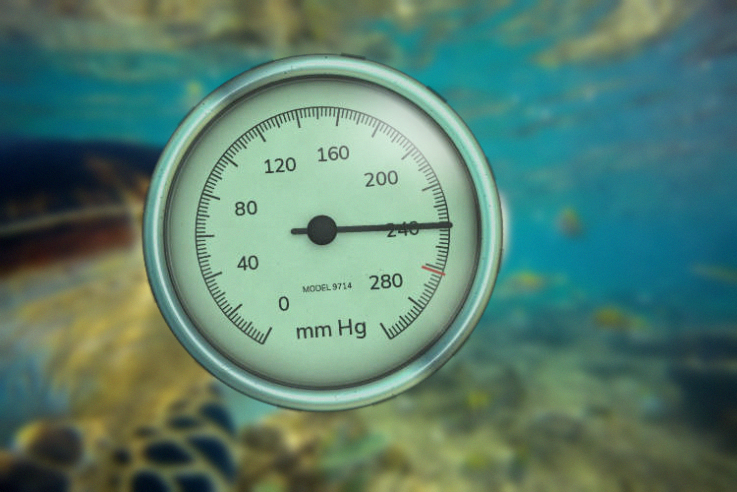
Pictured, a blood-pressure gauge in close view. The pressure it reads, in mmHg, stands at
240 mmHg
